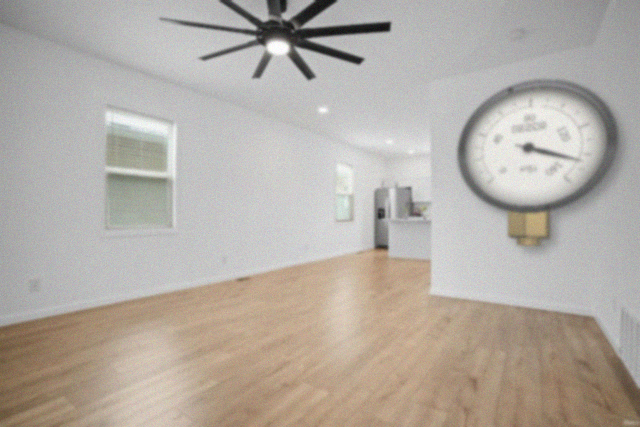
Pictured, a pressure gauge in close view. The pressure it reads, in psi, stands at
145 psi
